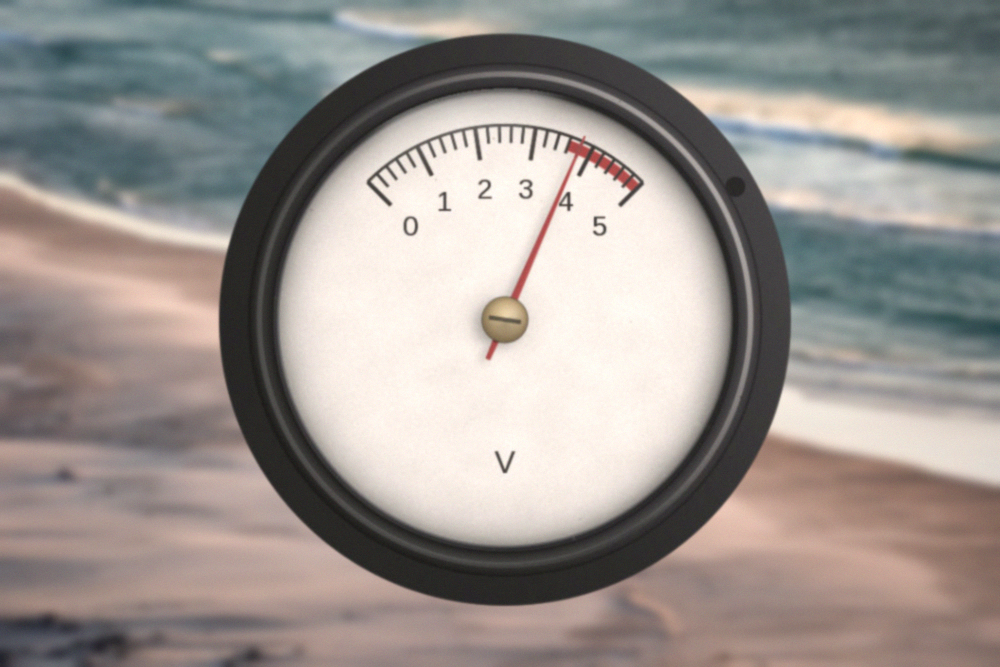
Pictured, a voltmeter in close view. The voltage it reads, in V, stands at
3.8 V
